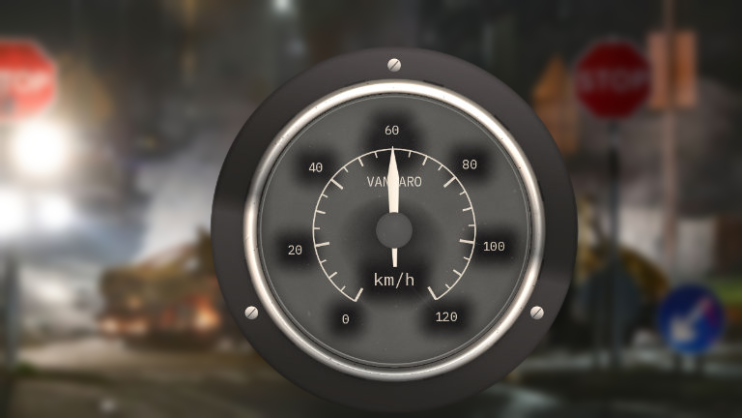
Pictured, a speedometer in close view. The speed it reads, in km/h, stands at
60 km/h
